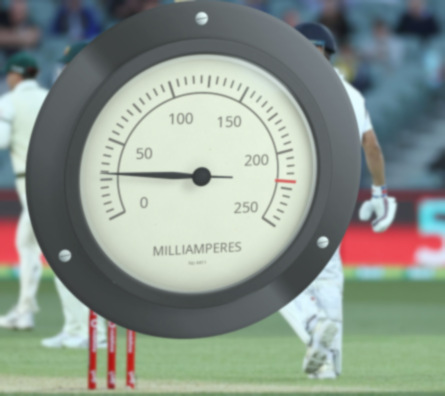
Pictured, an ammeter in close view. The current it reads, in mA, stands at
30 mA
